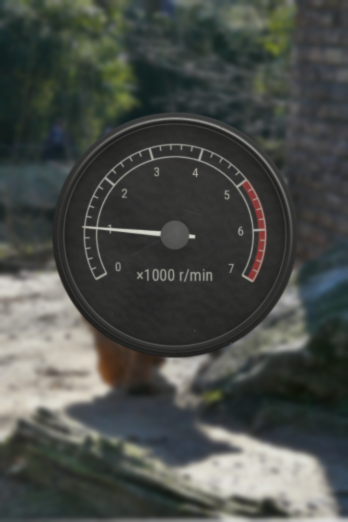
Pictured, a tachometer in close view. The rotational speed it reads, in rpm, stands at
1000 rpm
